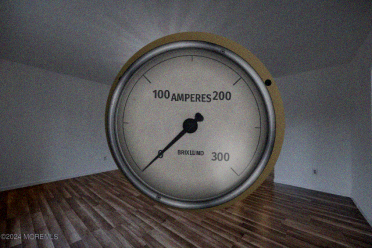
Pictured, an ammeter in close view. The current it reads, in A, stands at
0 A
